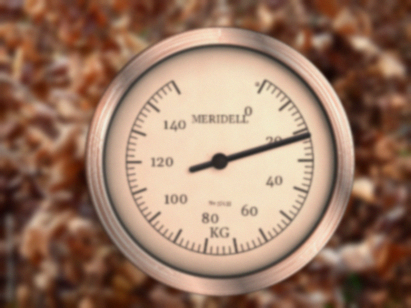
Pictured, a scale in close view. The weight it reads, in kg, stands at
22 kg
